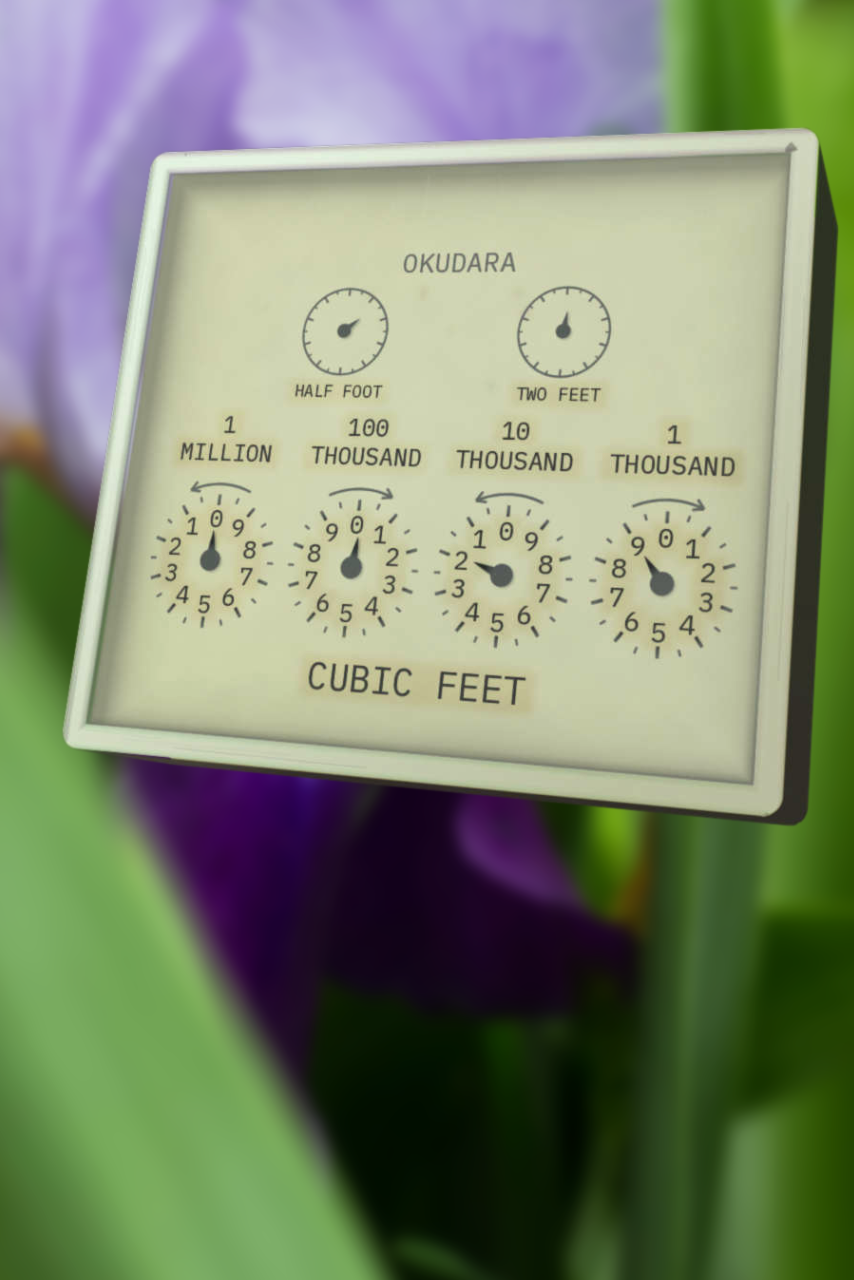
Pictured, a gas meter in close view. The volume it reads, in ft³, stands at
1900 ft³
